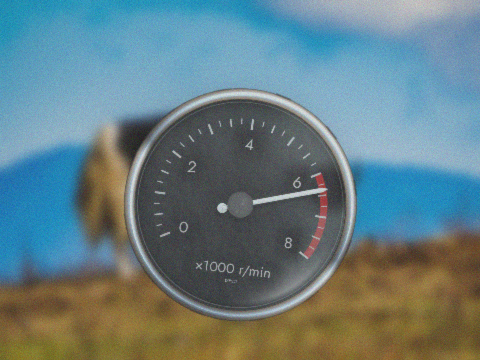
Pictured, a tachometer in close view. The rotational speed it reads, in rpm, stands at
6375 rpm
